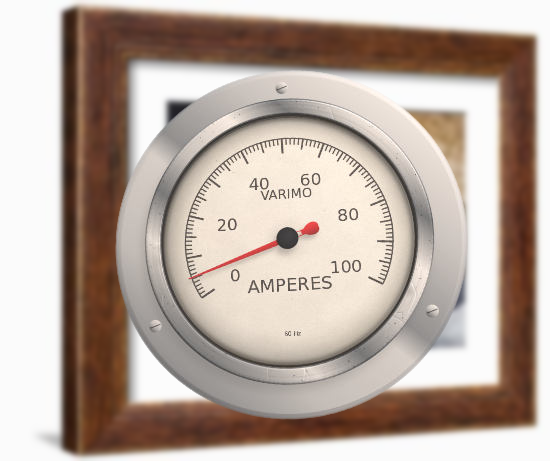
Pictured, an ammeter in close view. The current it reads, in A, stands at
5 A
